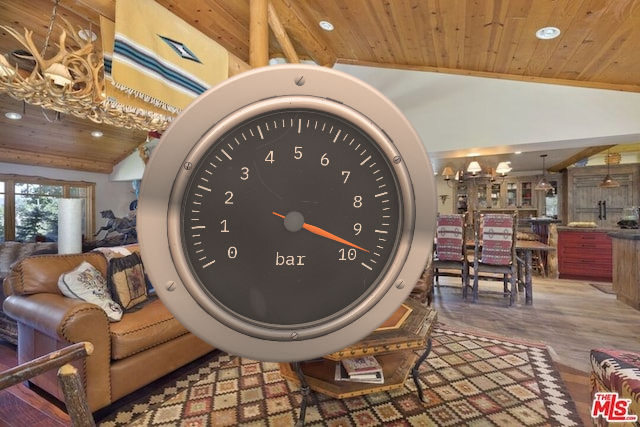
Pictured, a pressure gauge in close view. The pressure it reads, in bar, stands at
9.6 bar
